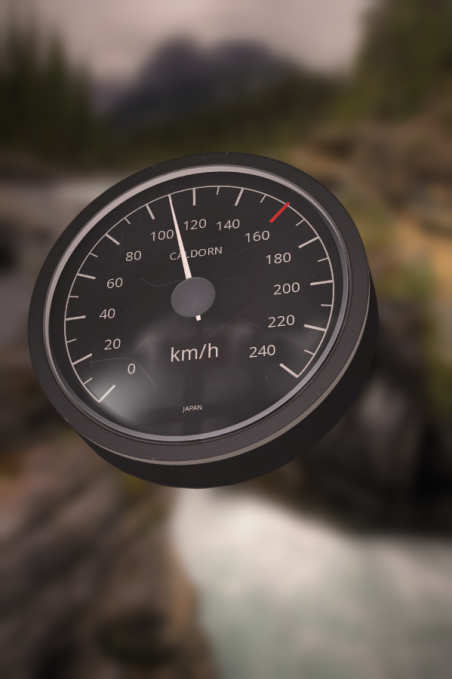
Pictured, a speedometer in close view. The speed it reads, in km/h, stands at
110 km/h
